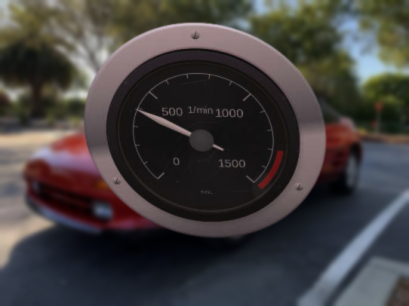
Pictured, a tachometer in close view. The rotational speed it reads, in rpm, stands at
400 rpm
